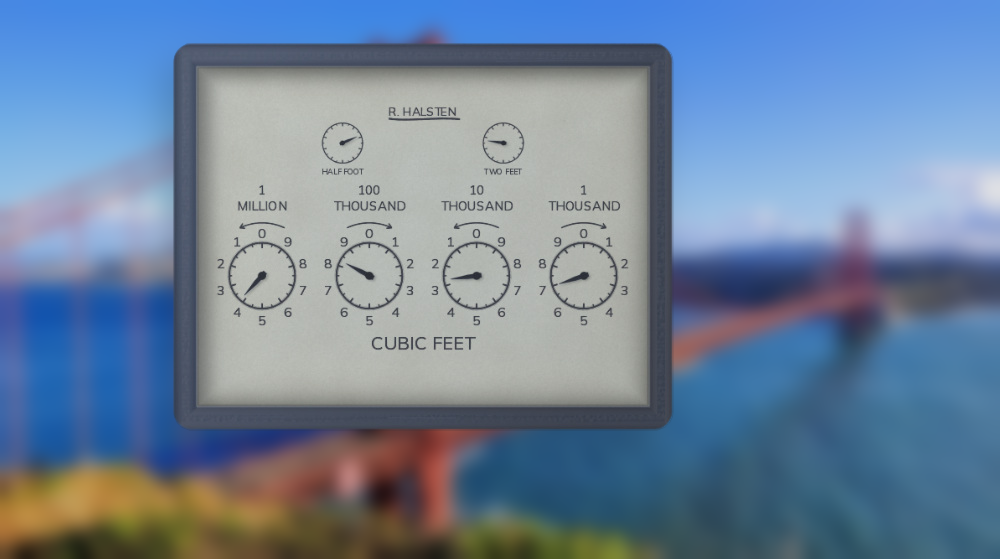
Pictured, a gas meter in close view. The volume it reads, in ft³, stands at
382700 ft³
